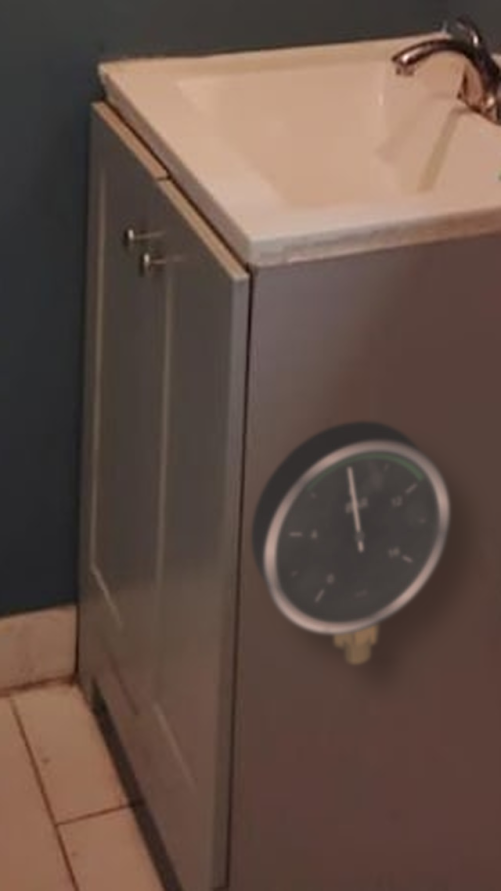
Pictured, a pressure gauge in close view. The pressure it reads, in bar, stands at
8 bar
